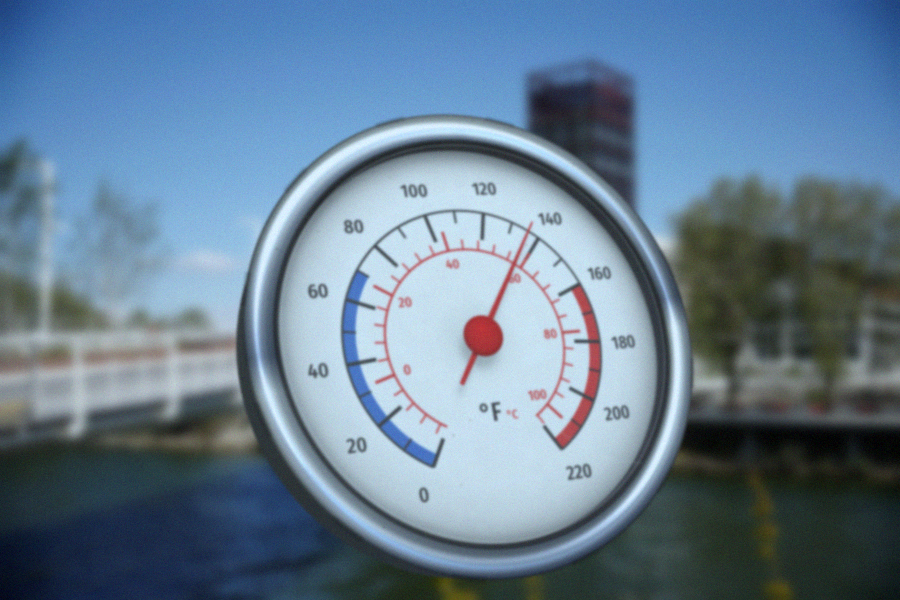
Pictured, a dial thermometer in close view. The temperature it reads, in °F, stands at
135 °F
